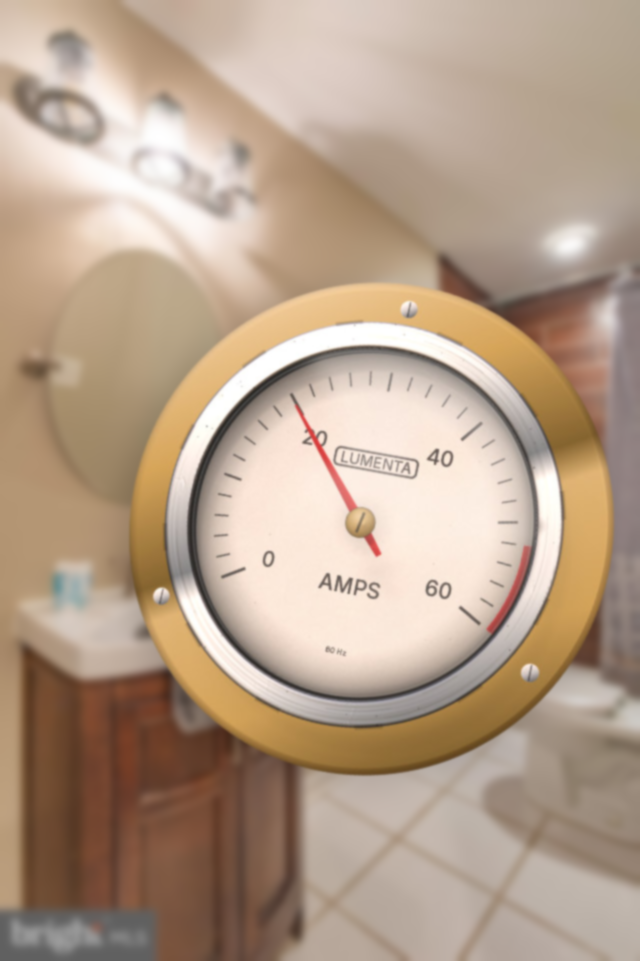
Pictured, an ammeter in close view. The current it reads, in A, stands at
20 A
